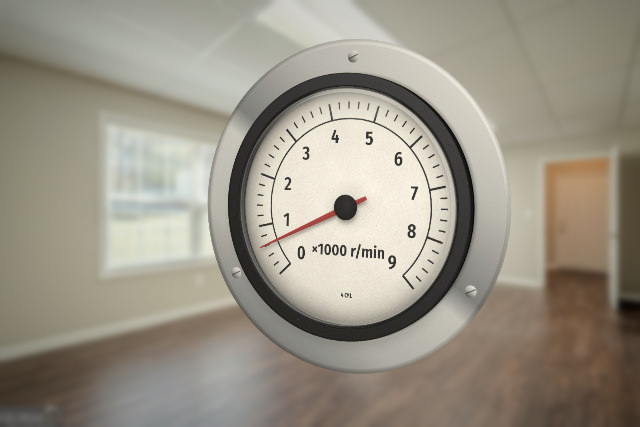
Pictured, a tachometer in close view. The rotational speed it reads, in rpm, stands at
600 rpm
